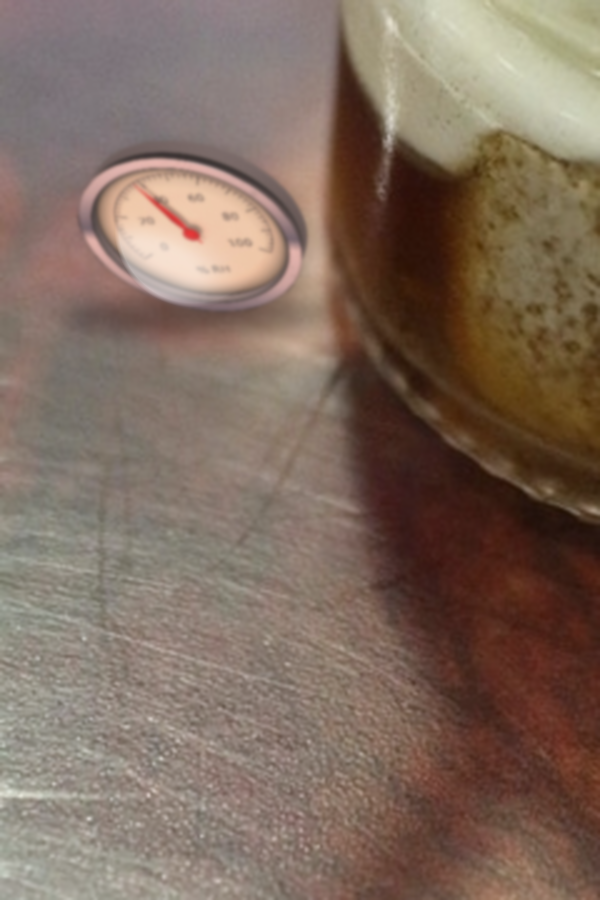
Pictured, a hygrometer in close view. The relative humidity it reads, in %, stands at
40 %
